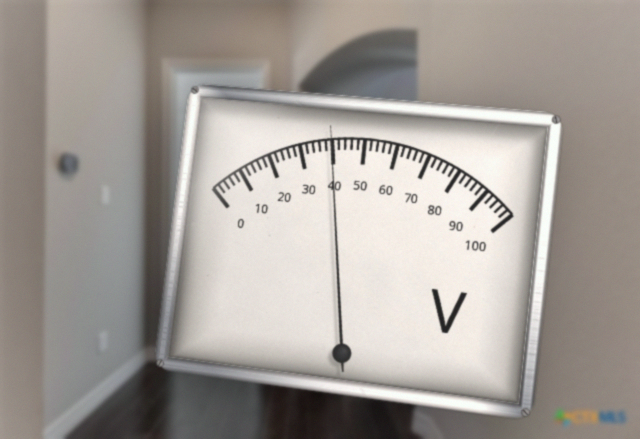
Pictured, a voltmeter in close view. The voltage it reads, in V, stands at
40 V
